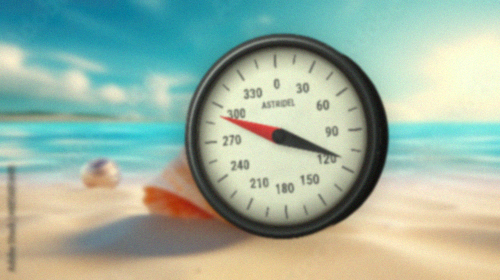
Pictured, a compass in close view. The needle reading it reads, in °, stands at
292.5 °
